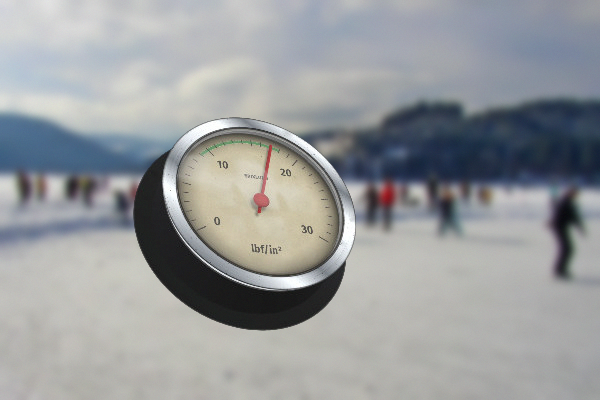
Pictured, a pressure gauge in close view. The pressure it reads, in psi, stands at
17 psi
